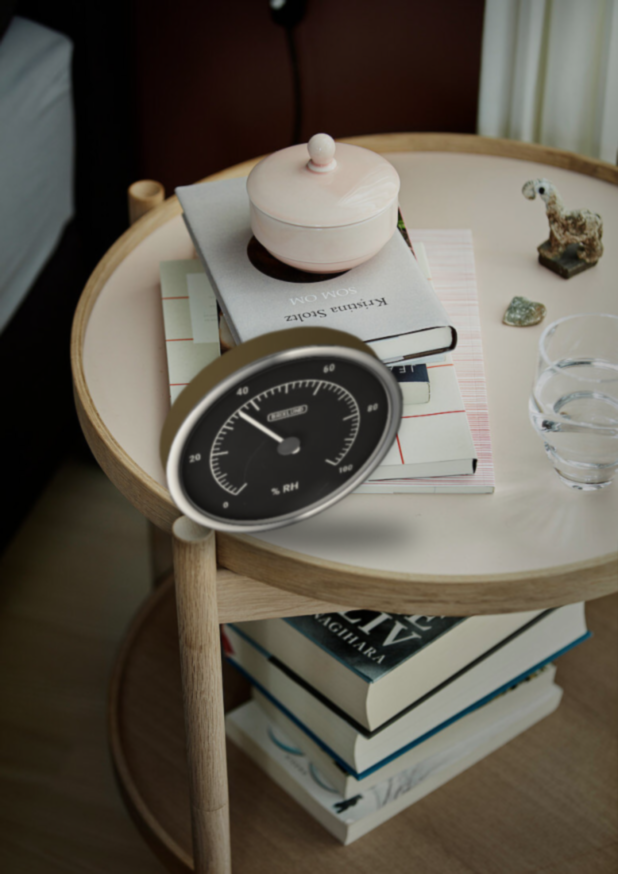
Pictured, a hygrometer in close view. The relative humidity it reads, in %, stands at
36 %
